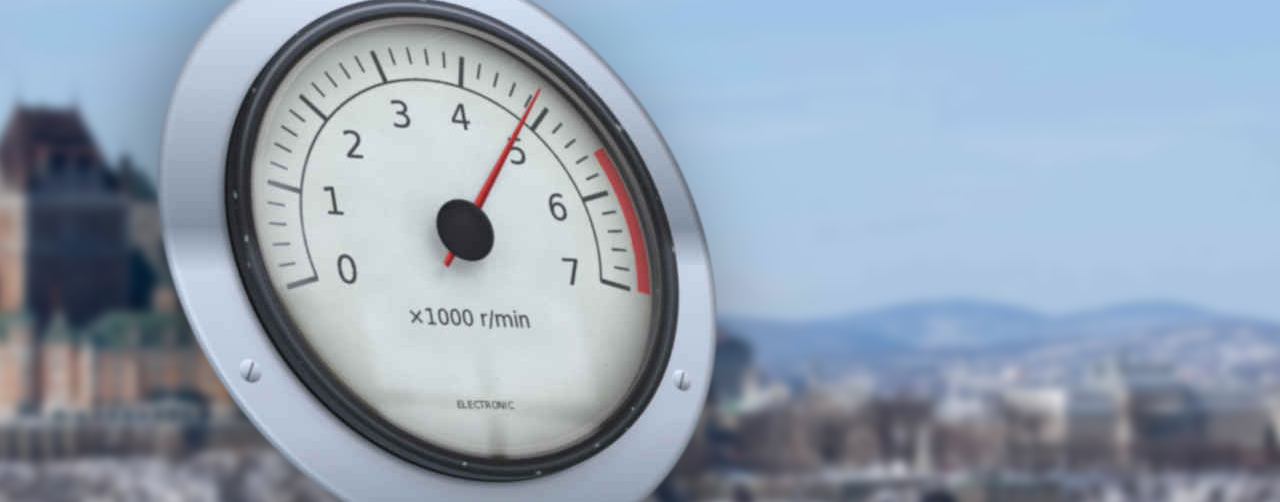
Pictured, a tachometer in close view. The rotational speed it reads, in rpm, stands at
4800 rpm
